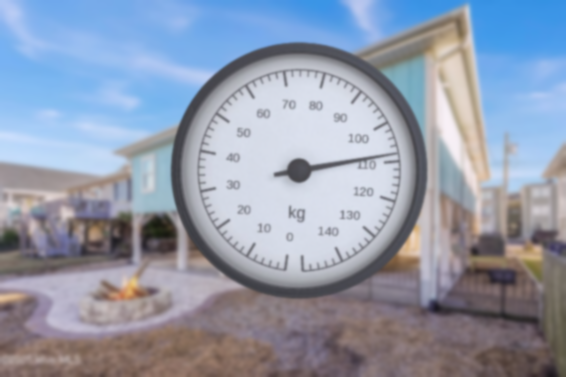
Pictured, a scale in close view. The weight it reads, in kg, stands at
108 kg
